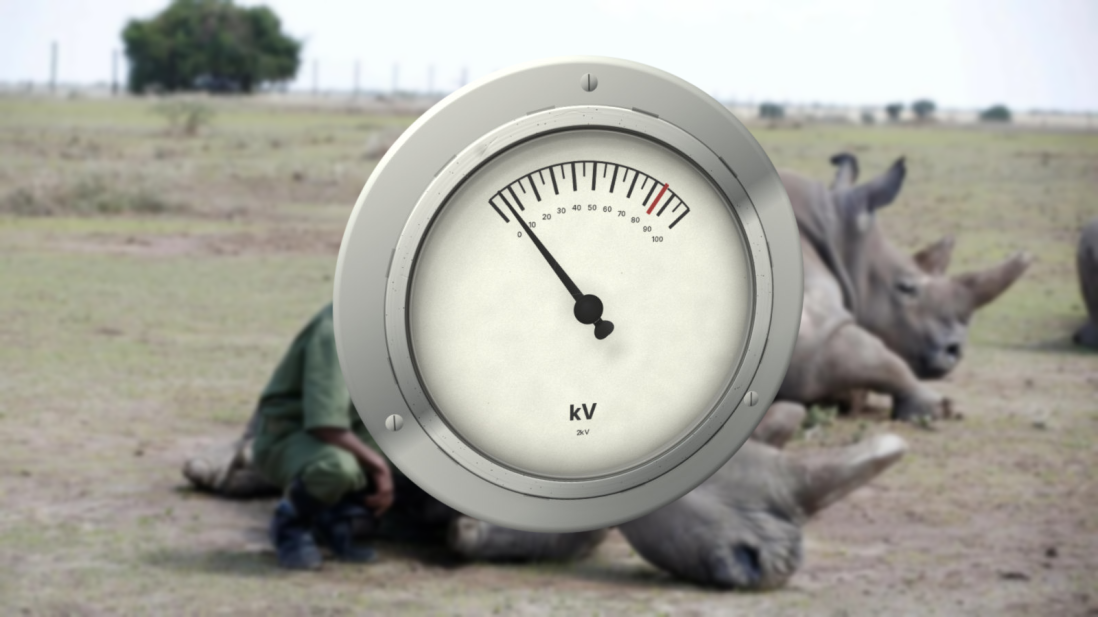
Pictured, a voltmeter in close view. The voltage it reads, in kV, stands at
5 kV
